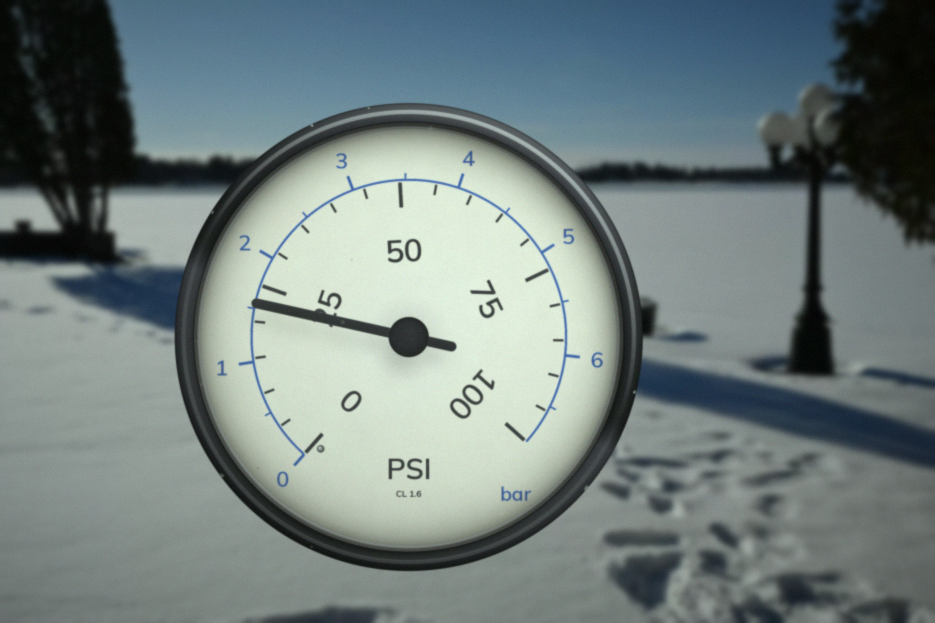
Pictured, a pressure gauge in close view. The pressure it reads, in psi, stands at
22.5 psi
